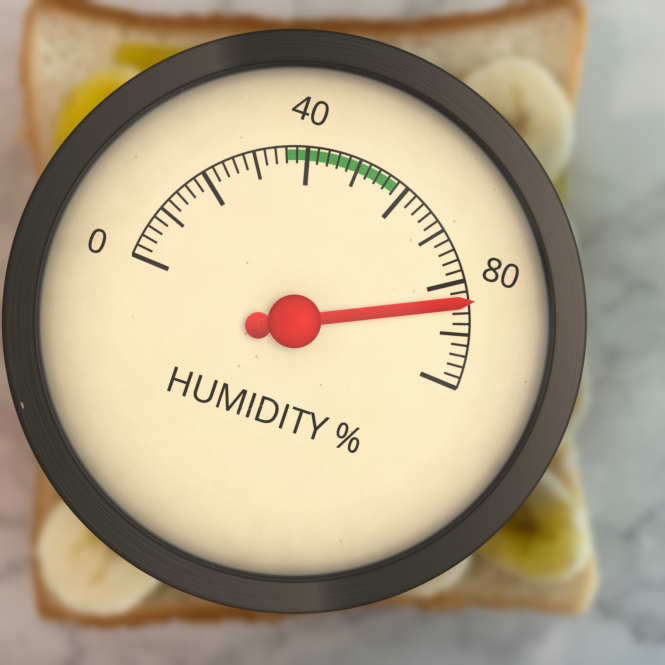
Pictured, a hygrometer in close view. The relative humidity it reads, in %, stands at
84 %
